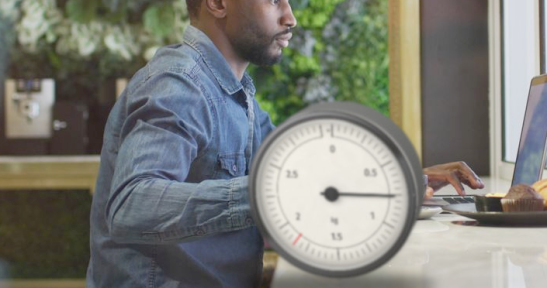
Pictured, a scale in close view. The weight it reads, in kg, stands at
0.75 kg
